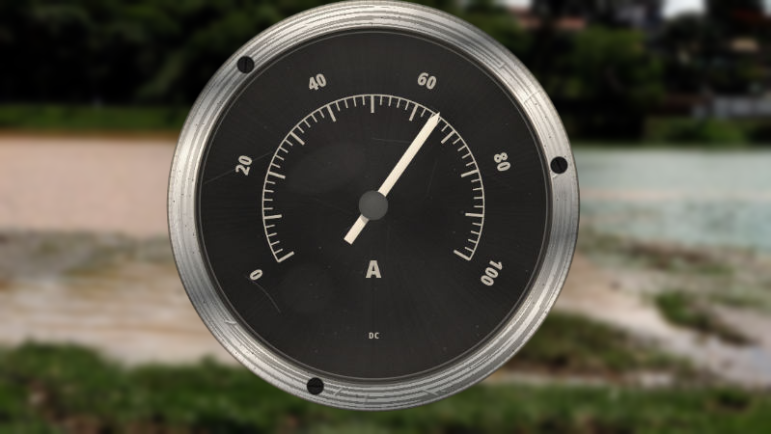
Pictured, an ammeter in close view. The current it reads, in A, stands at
65 A
